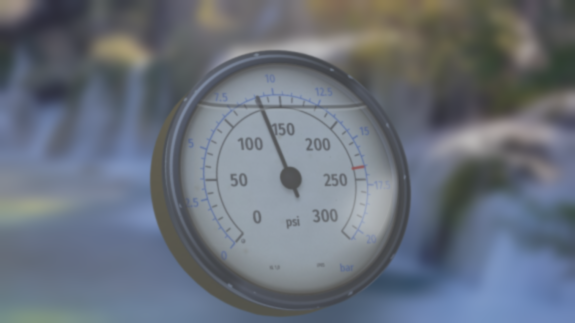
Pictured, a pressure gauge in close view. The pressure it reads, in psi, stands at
130 psi
